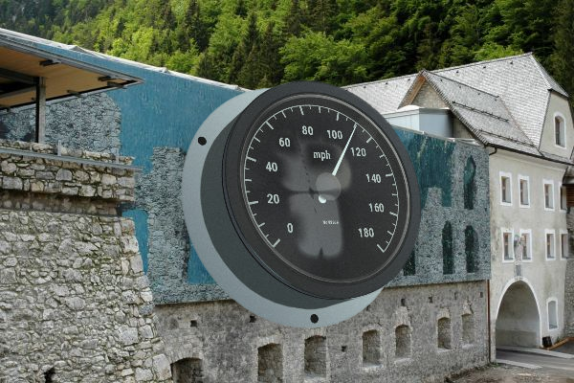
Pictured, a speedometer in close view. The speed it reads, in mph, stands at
110 mph
